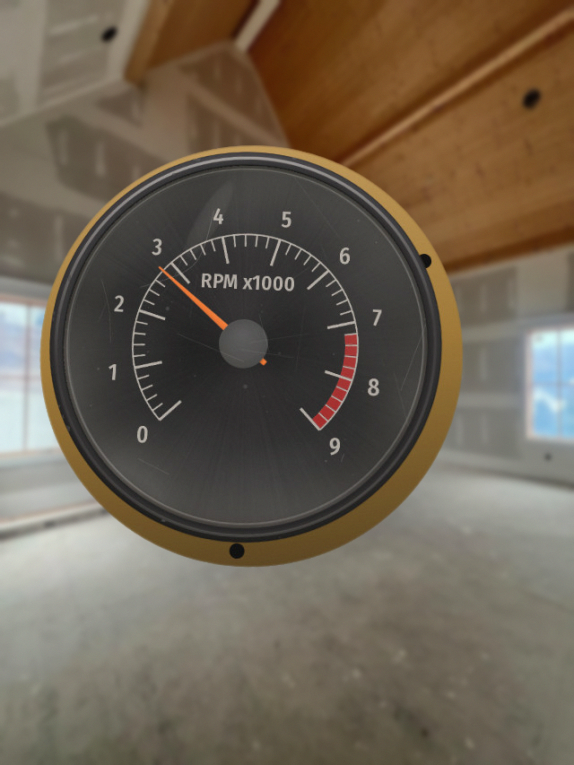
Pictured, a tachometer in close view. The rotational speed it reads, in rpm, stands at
2800 rpm
